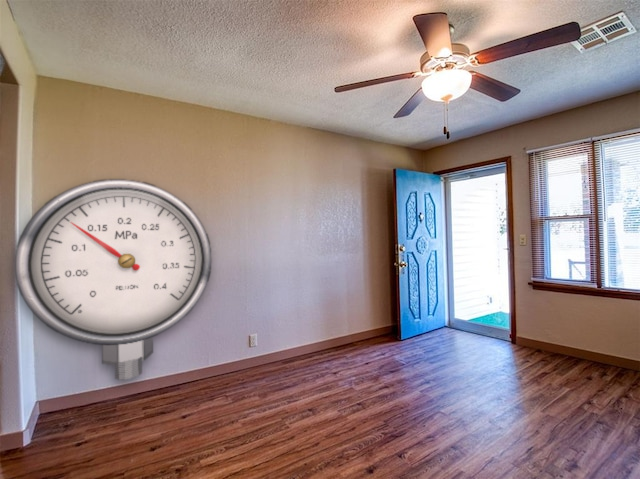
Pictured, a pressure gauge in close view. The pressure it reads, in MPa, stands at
0.13 MPa
